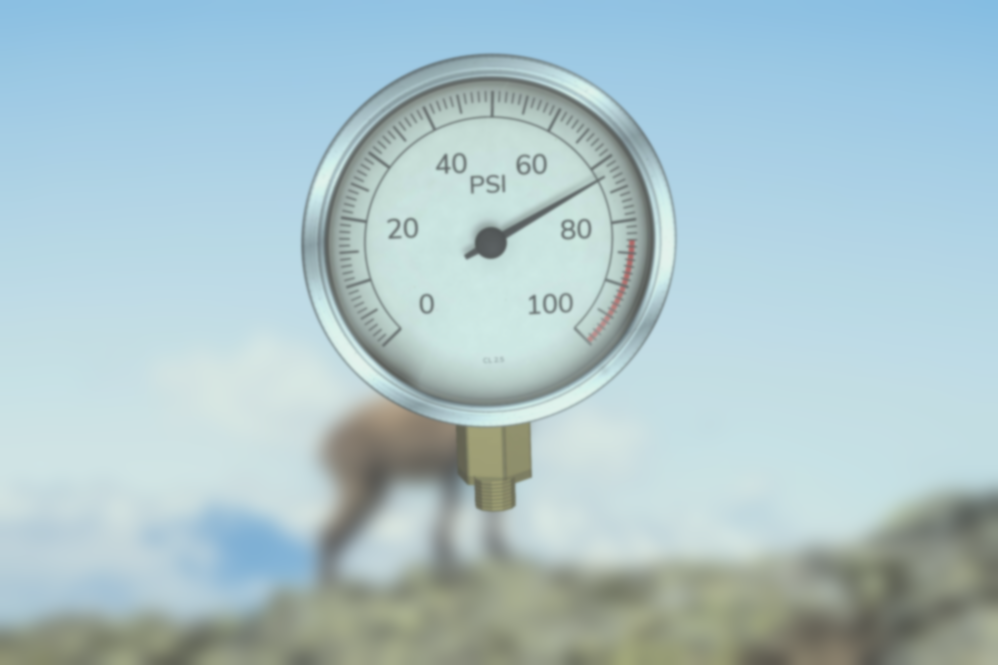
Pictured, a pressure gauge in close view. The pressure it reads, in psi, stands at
72 psi
